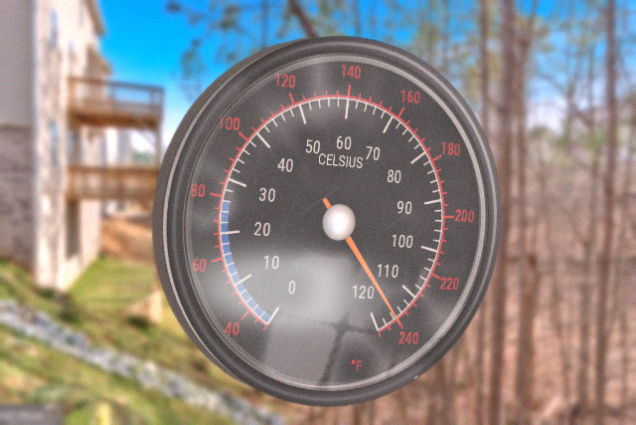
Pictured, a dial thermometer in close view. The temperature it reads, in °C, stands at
116 °C
